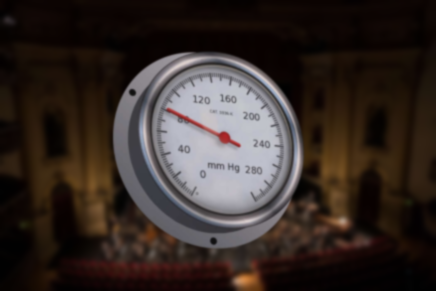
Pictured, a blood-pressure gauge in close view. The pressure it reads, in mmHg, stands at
80 mmHg
